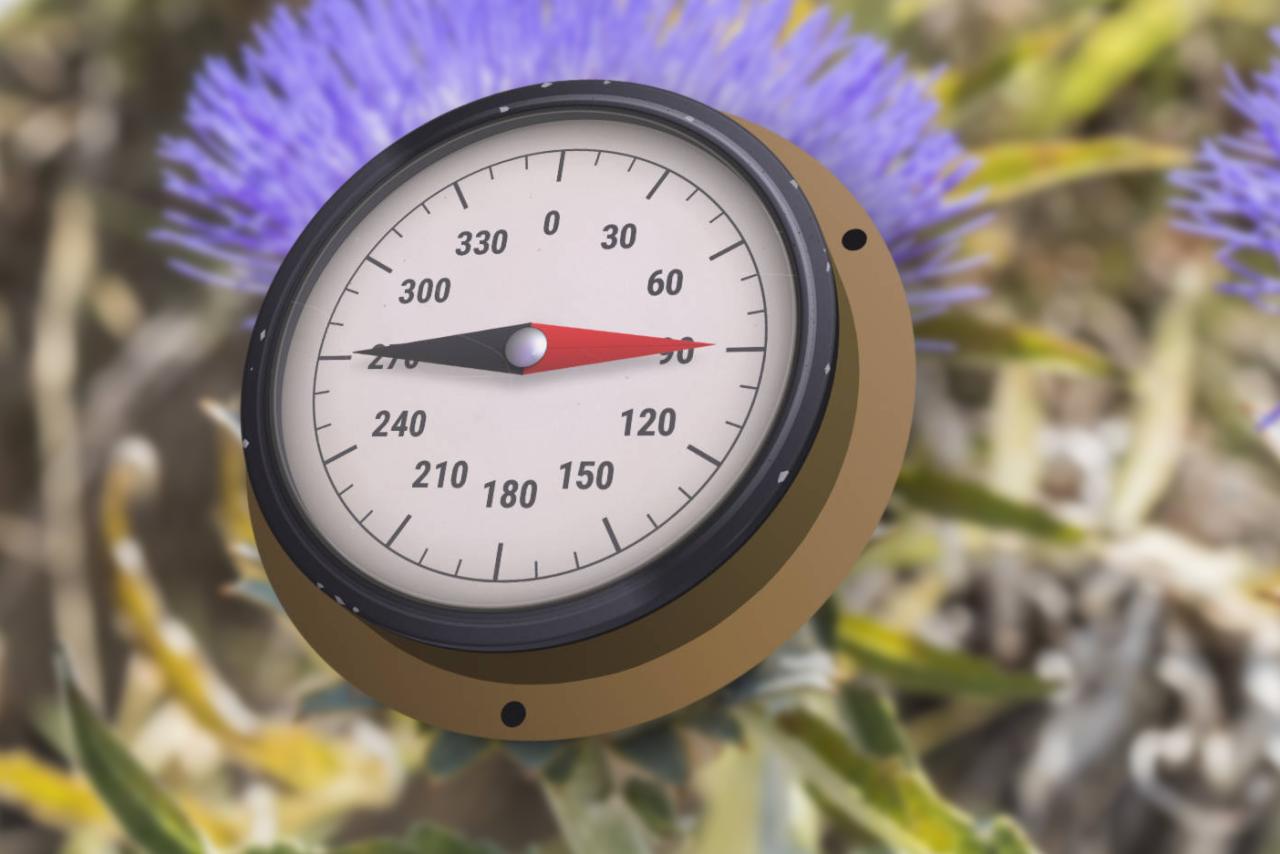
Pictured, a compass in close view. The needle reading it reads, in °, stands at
90 °
